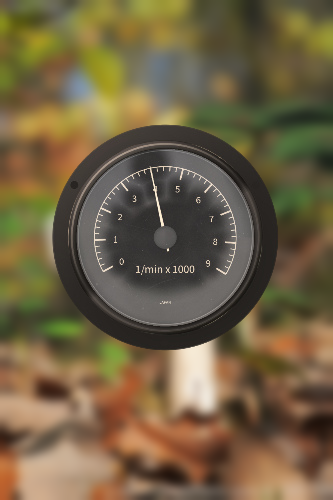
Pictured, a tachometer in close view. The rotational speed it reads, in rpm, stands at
4000 rpm
